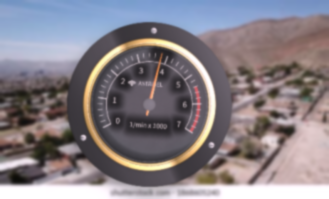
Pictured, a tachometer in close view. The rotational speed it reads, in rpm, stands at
3800 rpm
